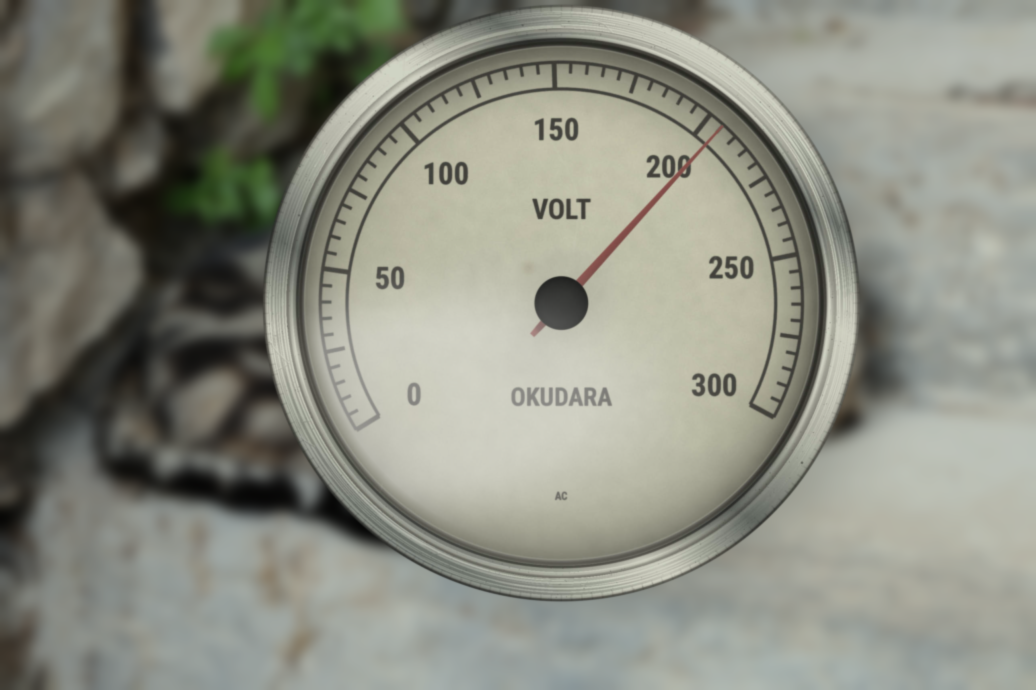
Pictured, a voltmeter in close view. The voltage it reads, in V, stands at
205 V
